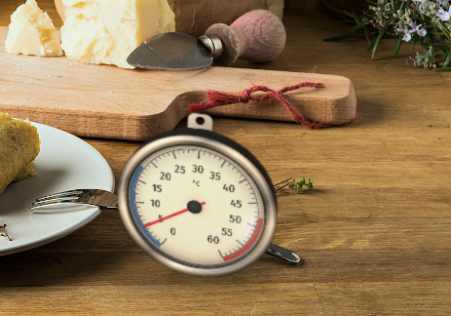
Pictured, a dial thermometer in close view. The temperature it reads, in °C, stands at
5 °C
